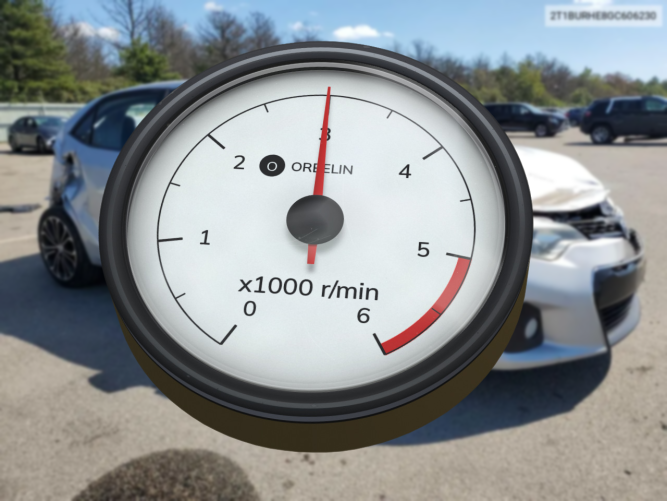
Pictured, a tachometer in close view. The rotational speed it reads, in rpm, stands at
3000 rpm
